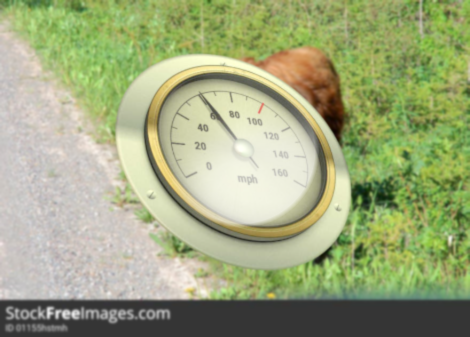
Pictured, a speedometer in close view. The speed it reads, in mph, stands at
60 mph
